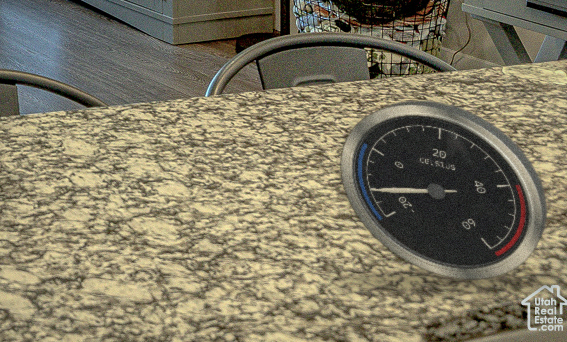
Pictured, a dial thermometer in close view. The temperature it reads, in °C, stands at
-12 °C
